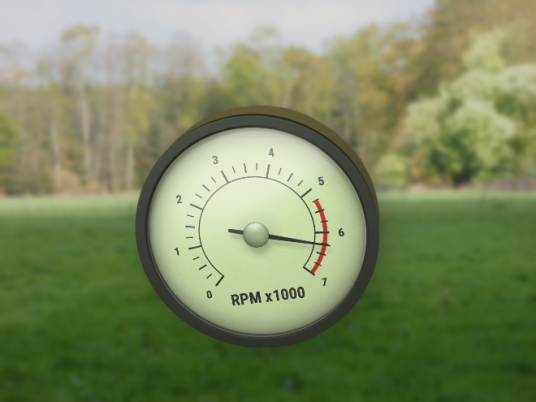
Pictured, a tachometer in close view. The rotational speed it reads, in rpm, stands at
6250 rpm
